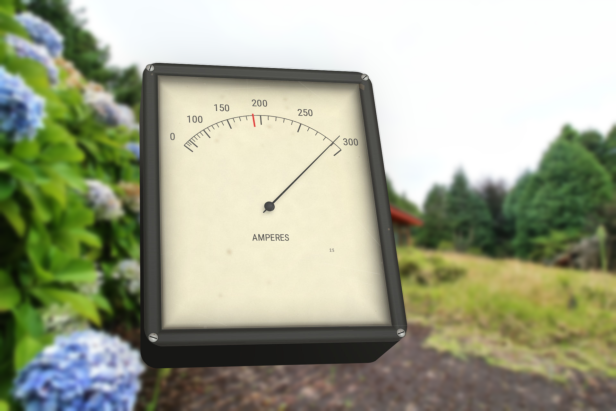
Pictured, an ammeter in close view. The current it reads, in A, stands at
290 A
